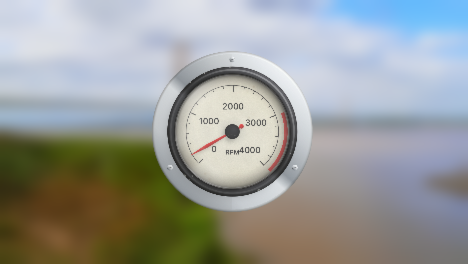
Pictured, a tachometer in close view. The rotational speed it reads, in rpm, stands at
200 rpm
